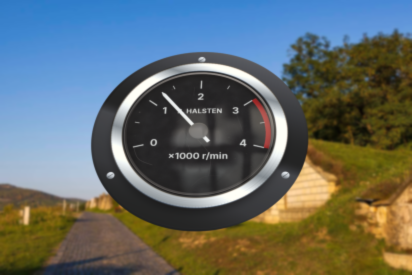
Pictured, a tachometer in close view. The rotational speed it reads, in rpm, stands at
1250 rpm
